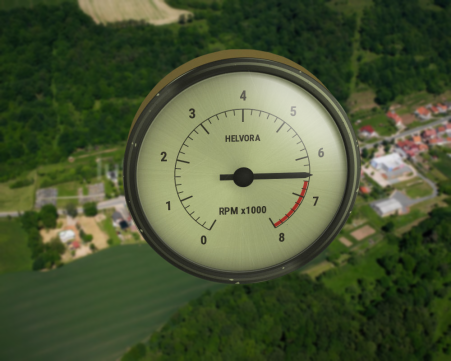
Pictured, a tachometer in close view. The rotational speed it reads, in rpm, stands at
6400 rpm
